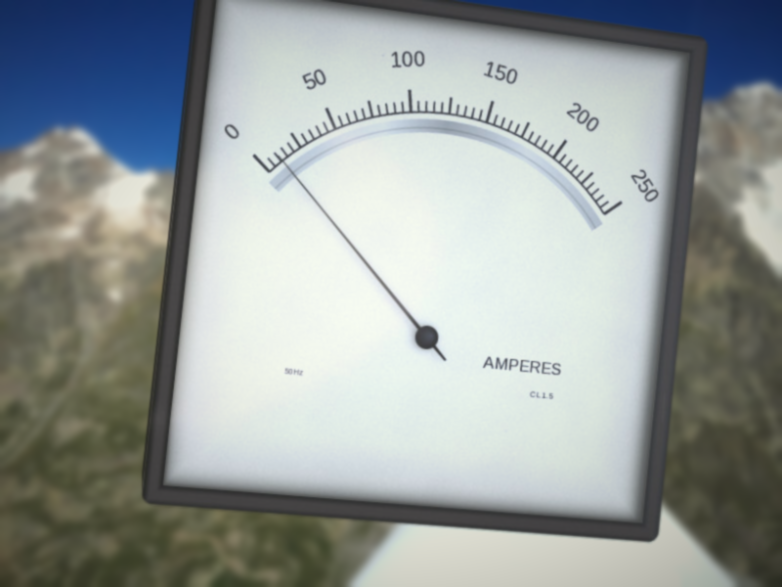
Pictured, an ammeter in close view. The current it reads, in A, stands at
10 A
